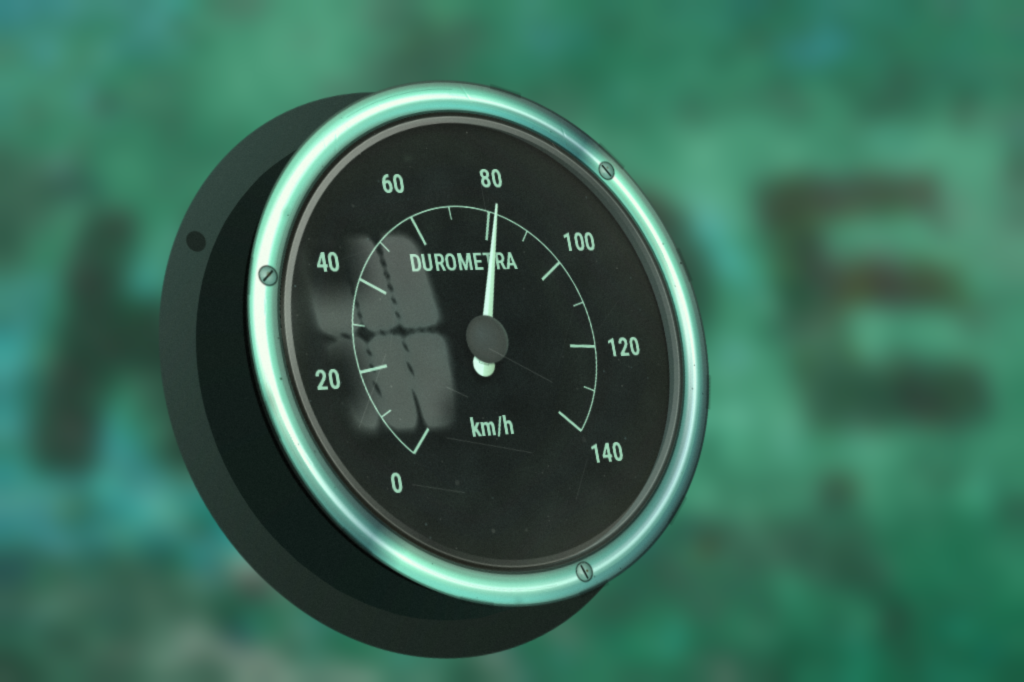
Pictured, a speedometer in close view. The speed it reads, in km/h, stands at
80 km/h
